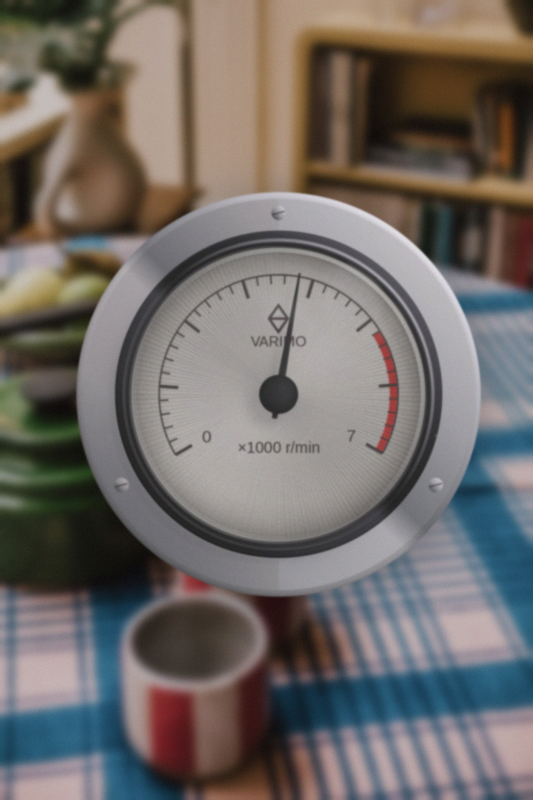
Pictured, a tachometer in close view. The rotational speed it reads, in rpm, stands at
3800 rpm
